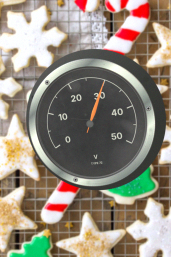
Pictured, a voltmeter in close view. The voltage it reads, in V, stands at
30 V
